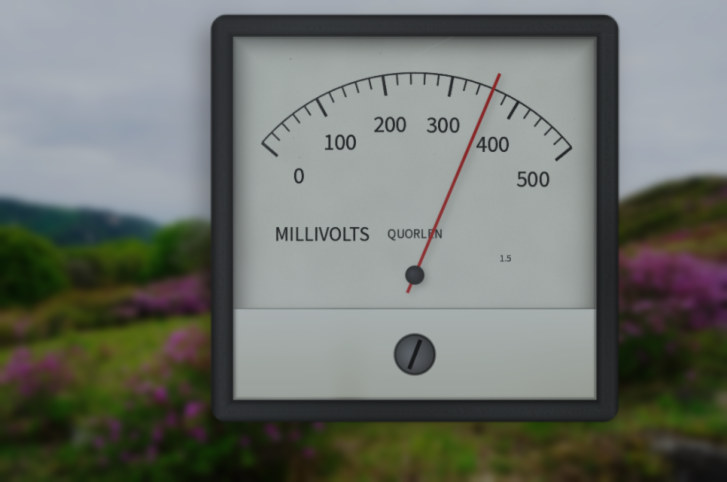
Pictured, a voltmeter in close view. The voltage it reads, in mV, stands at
360 mV
